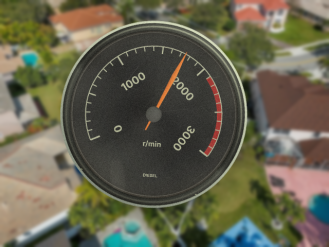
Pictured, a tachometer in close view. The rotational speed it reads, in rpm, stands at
1750 rpm
